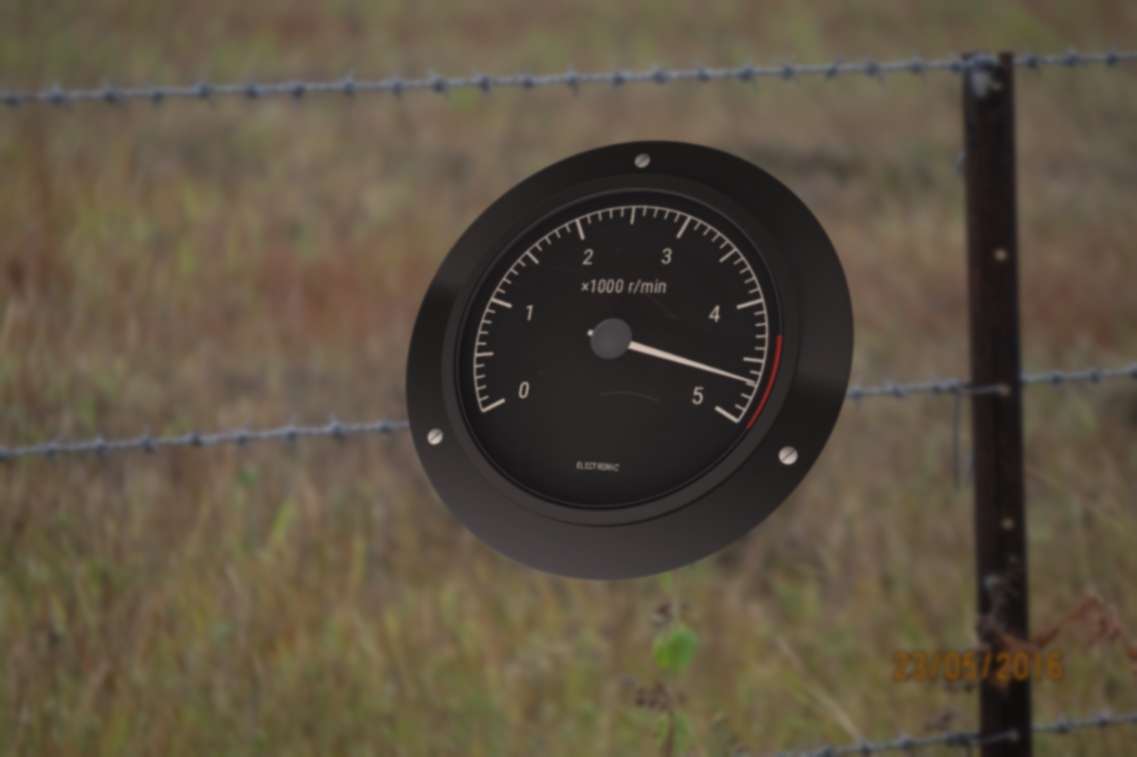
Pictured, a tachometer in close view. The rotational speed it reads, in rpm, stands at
4700 rpm
